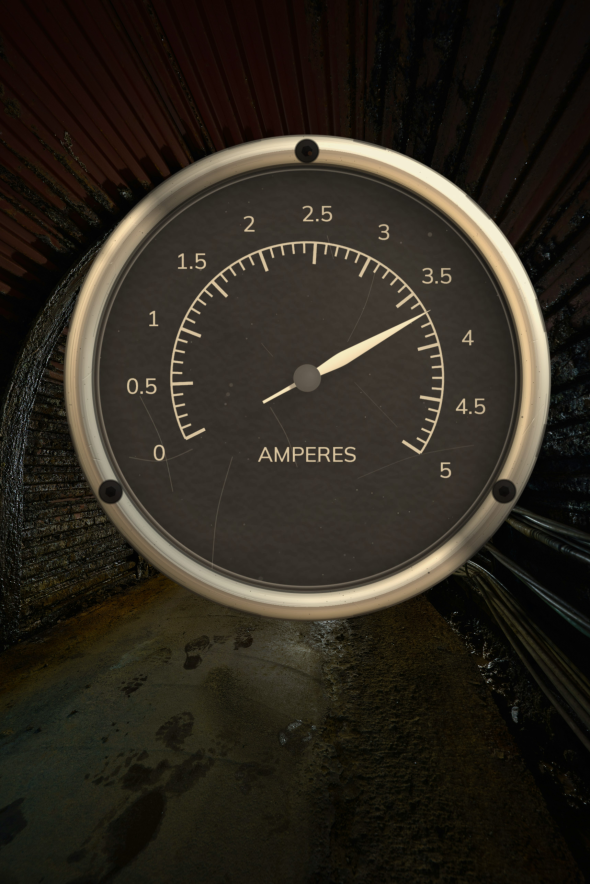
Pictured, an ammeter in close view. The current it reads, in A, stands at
3.7 A
